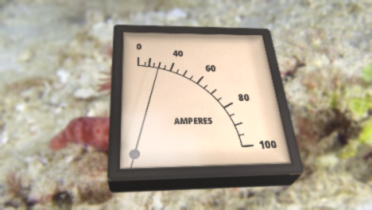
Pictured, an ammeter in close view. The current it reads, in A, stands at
30 A
